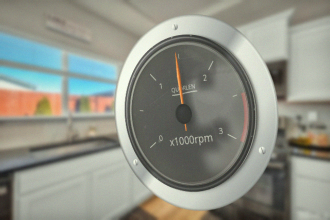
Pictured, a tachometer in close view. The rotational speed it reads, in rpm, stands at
1500 rpm
